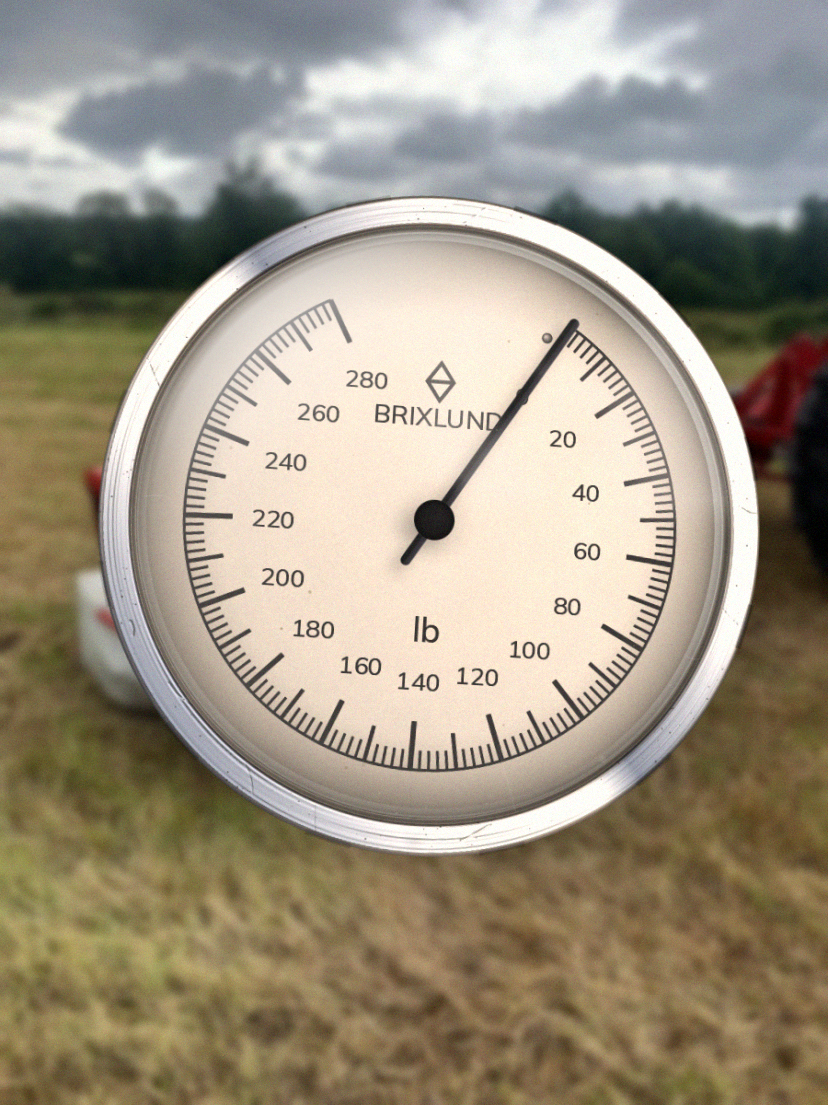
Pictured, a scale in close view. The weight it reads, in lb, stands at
0 lb
